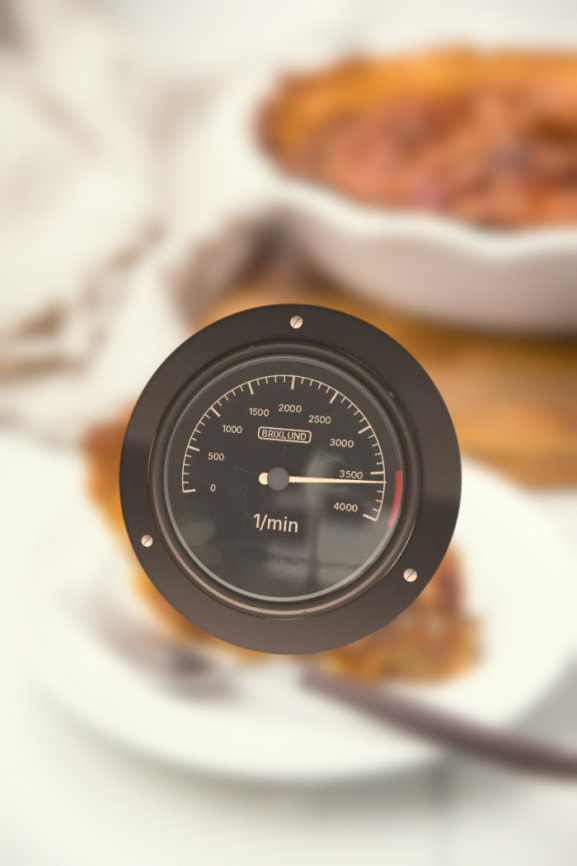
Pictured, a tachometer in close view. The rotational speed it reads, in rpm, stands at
3600 rpm
